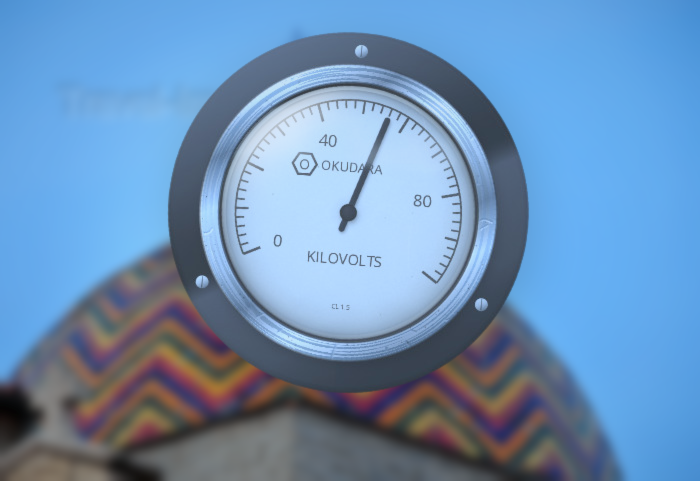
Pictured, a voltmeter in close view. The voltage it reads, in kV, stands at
56 kV
